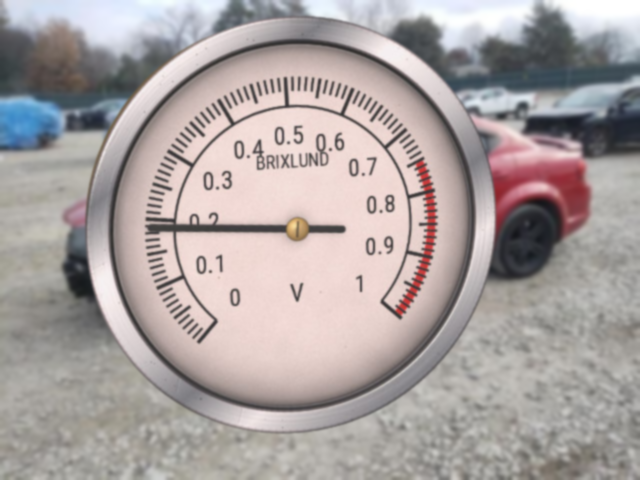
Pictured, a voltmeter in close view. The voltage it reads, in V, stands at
0.19 V
